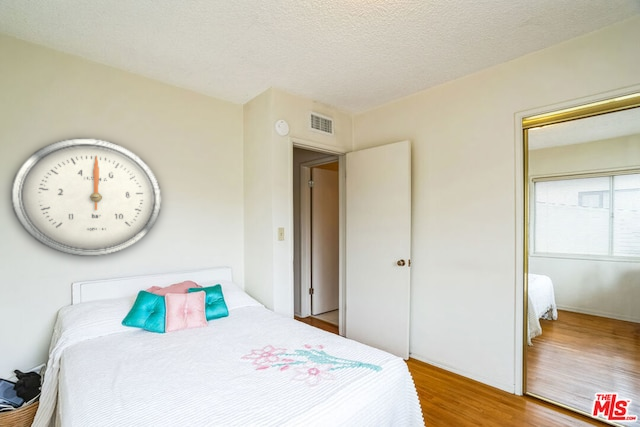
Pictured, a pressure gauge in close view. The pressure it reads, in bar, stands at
5 bar
